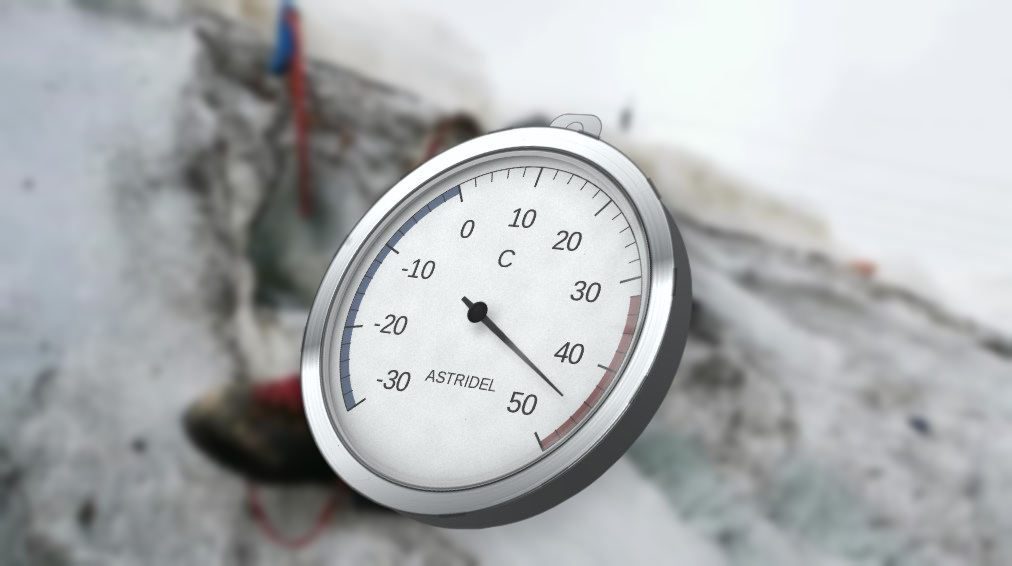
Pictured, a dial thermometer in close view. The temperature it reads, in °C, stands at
45 °C
